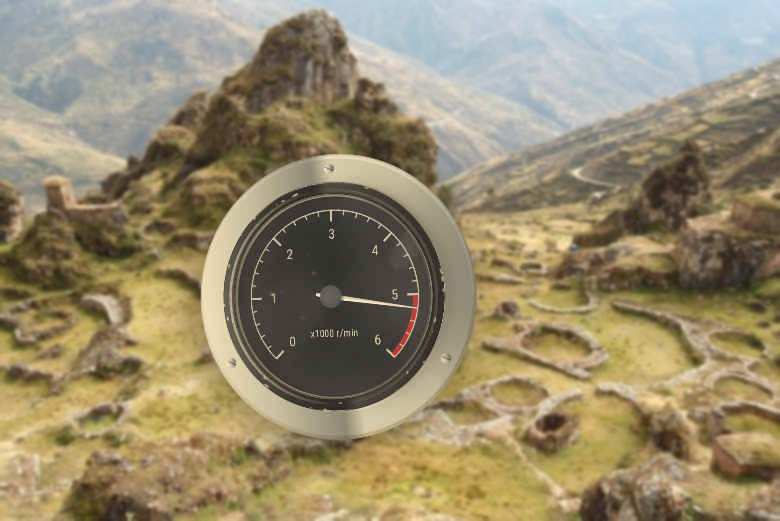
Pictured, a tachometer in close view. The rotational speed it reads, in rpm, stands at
5200 rpm
